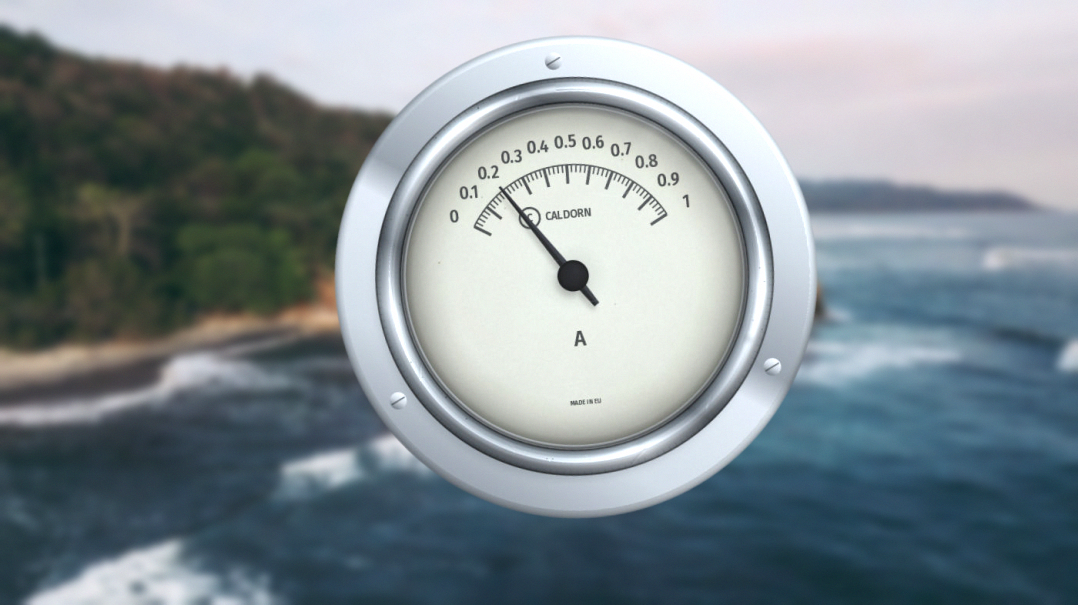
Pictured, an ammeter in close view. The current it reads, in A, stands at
0.2 A
